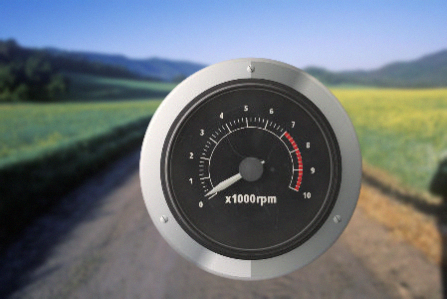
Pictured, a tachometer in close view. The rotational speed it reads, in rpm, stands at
200 rpm
